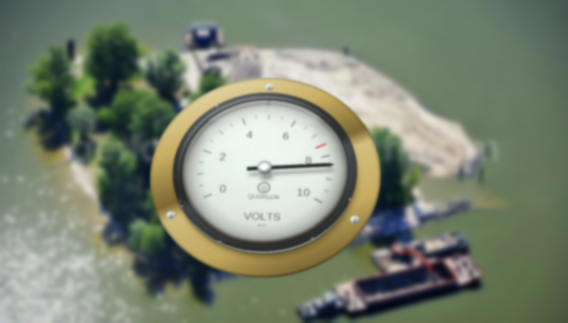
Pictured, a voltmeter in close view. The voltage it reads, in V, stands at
8.5 V
